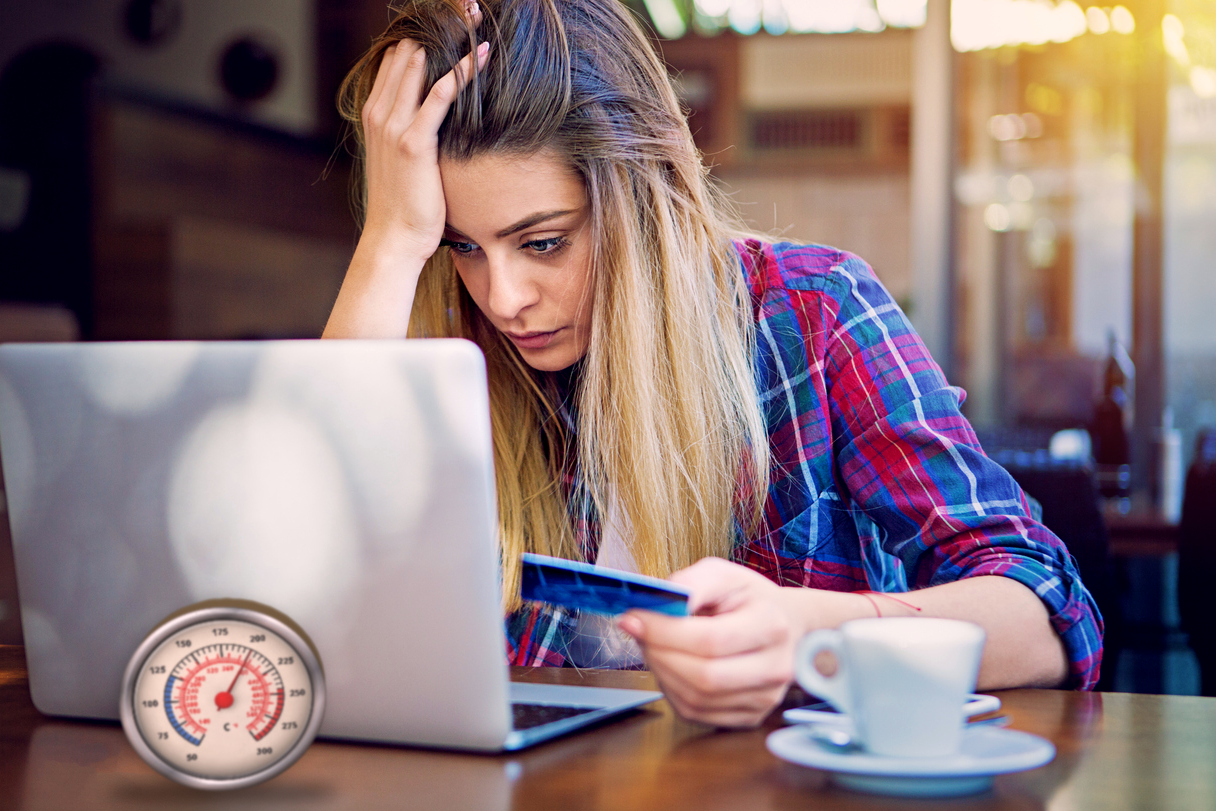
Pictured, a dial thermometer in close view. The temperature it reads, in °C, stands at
200 °C
